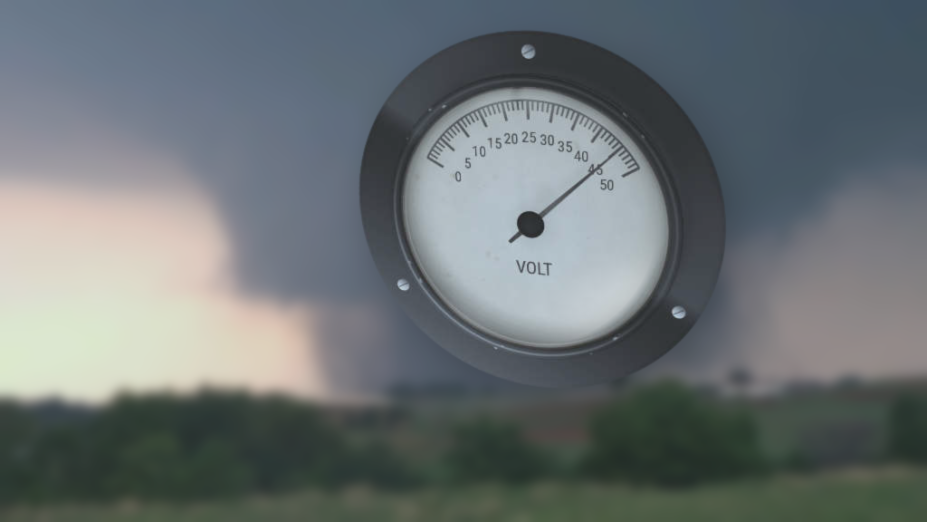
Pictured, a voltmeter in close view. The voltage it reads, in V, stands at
45 V
